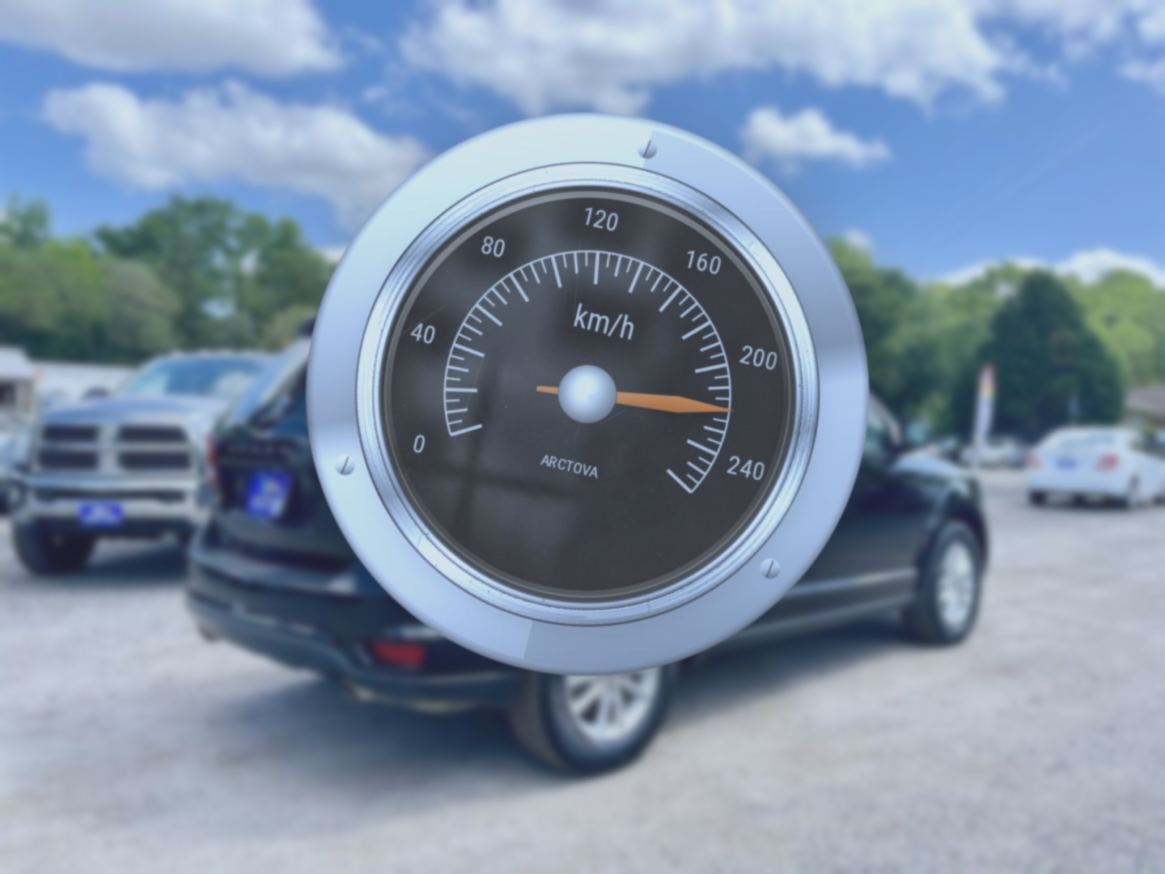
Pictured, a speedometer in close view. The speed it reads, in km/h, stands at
220 km/h
